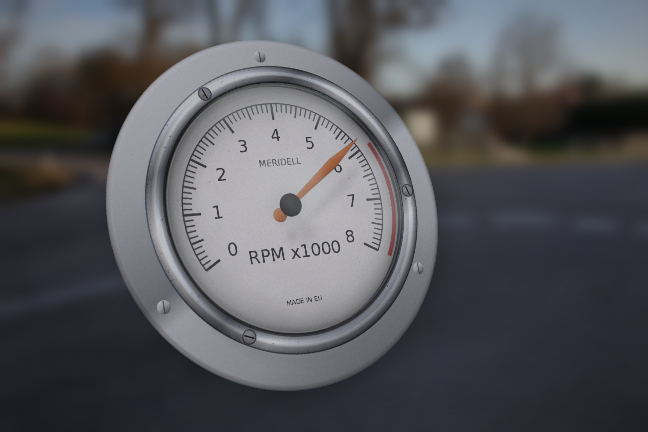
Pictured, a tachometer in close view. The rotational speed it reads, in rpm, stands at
5800 rpm
